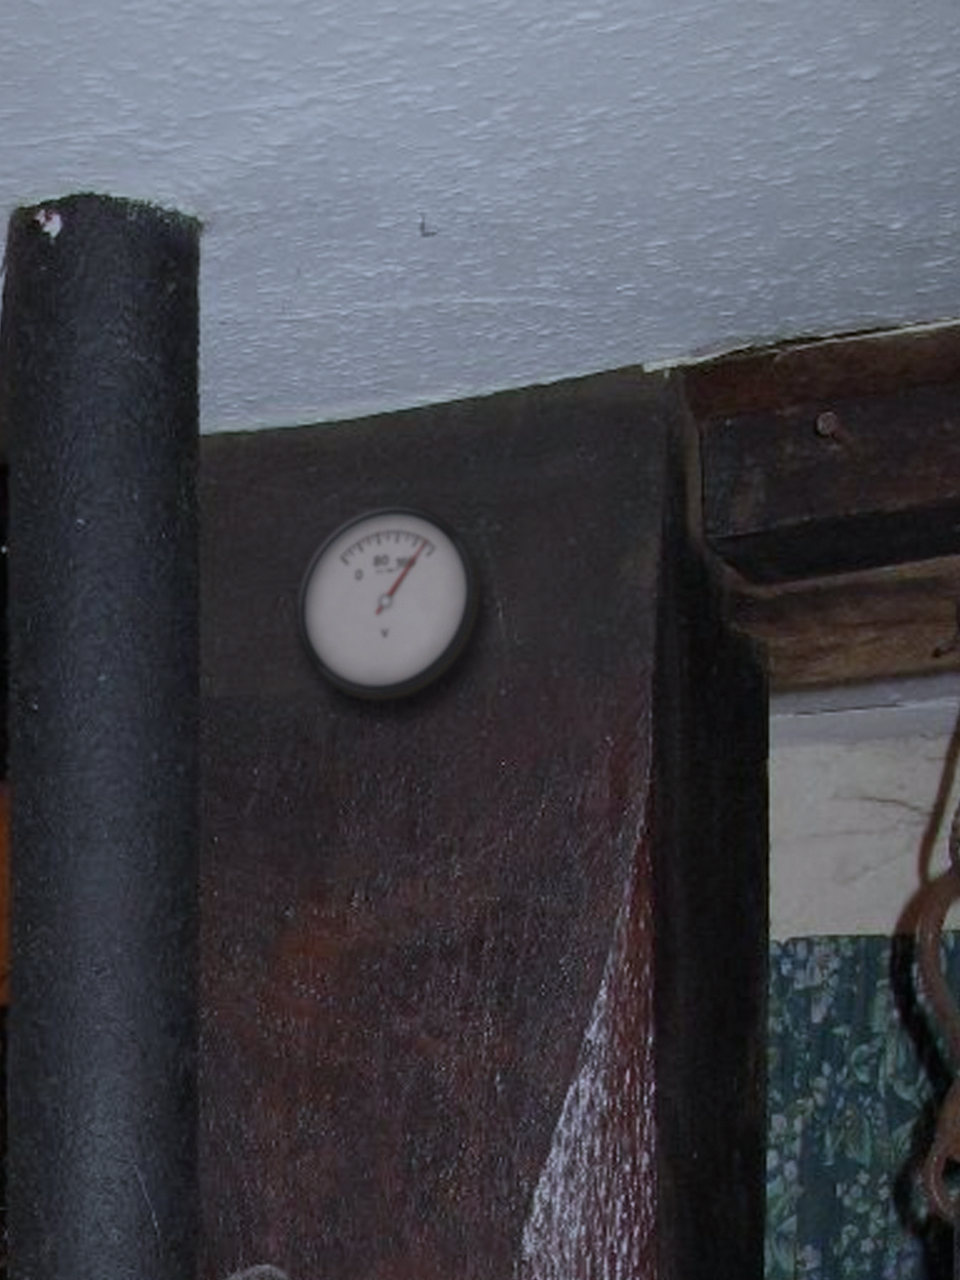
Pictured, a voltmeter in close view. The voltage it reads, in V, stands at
180 V
